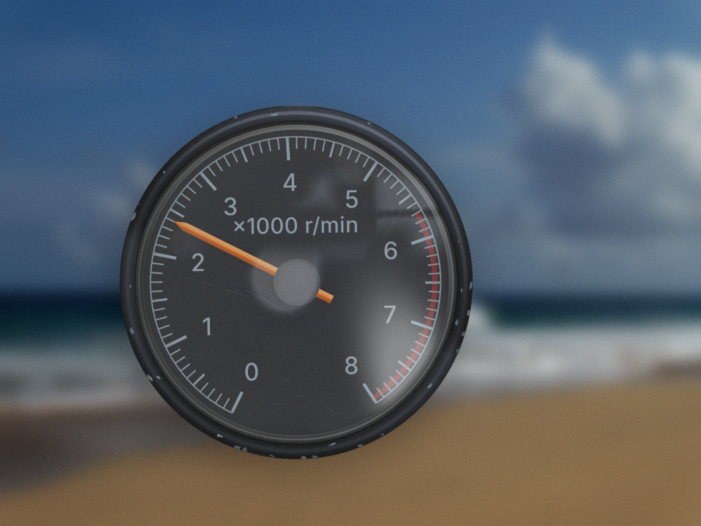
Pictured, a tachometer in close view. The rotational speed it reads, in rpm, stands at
2400 rpm
